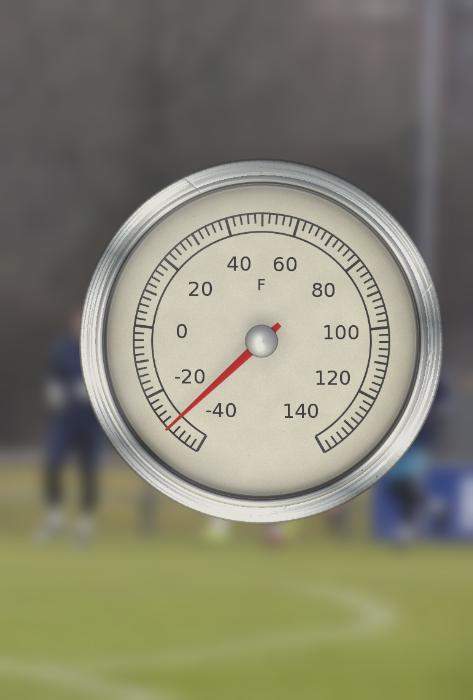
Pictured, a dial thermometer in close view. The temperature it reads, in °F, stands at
-30 °F
